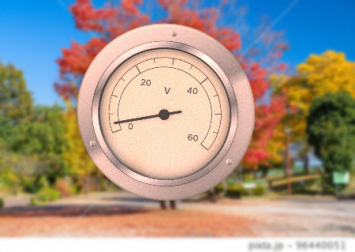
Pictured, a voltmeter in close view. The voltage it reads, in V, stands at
2.5 V
